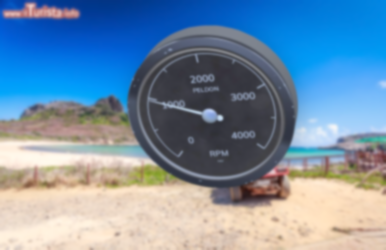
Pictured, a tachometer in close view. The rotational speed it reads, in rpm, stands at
1000 rpm
